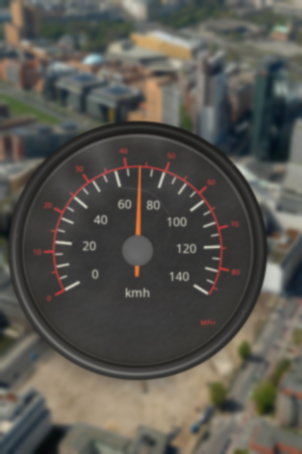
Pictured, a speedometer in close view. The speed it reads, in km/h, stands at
70 km/h
